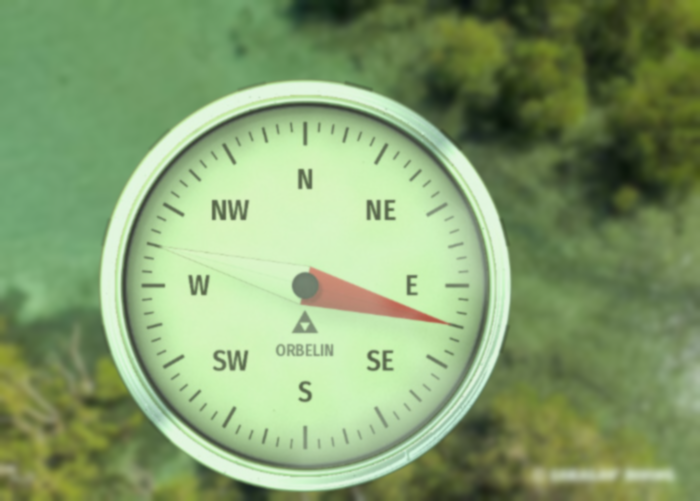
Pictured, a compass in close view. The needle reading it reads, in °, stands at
105 °
